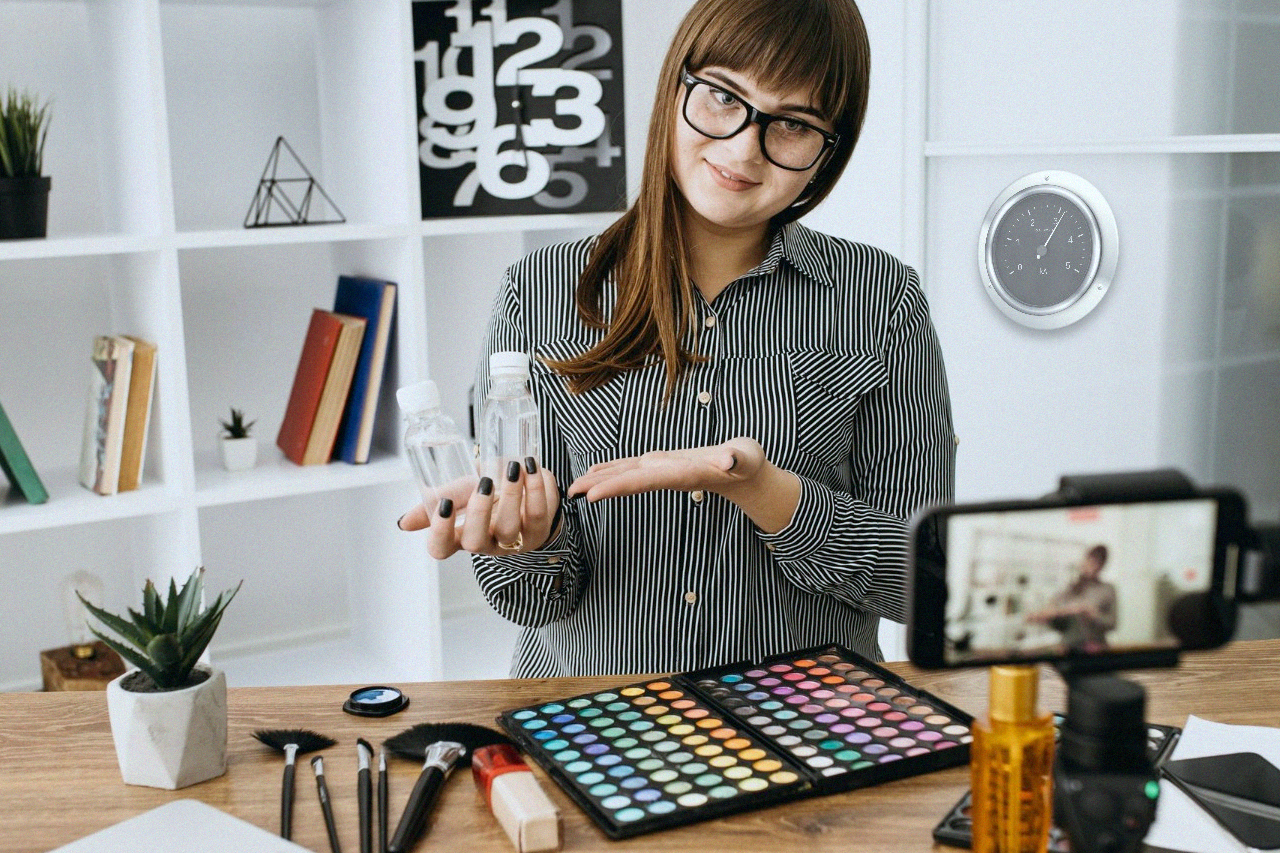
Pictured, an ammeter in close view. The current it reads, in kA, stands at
3.2 kA
